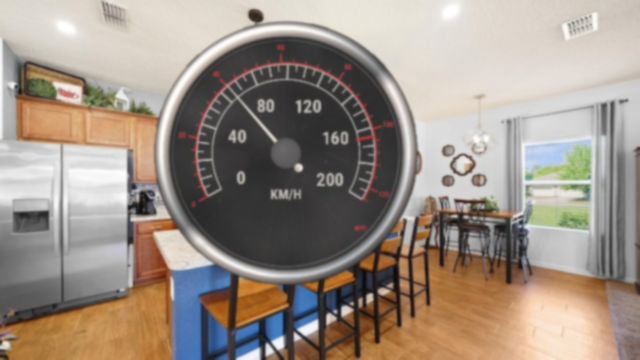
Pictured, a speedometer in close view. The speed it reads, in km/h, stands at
65 km/h
